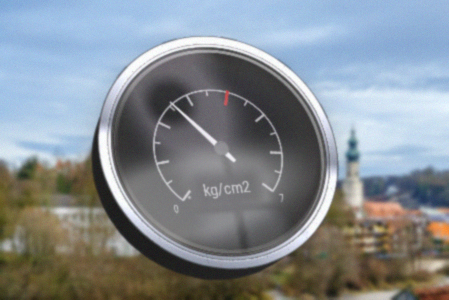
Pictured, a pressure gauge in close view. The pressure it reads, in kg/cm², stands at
2.5 kg/cm²
